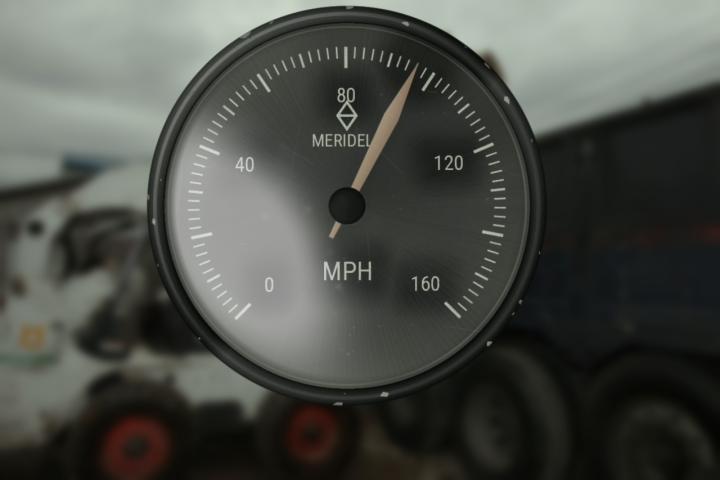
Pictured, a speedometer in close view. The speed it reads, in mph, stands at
96 mph
